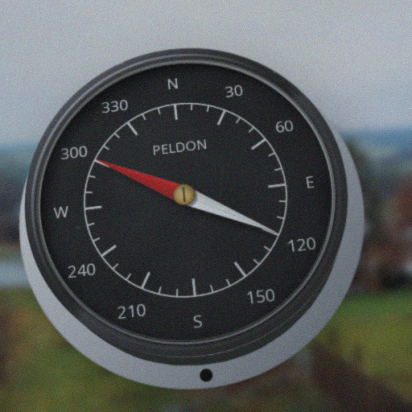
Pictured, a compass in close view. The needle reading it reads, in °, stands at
300 °
